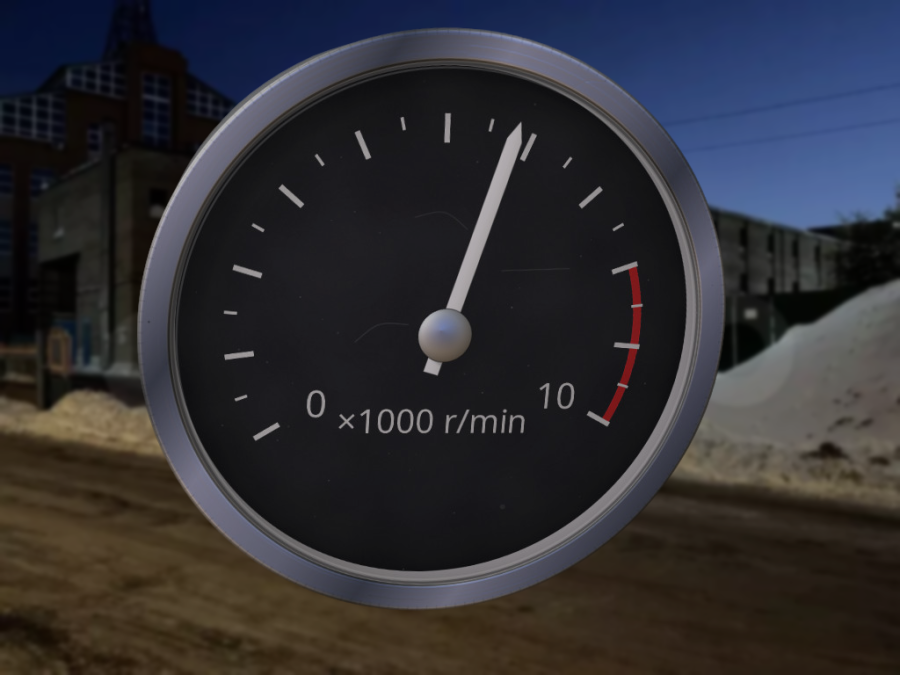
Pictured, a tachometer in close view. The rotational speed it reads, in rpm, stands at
5750 rpm
